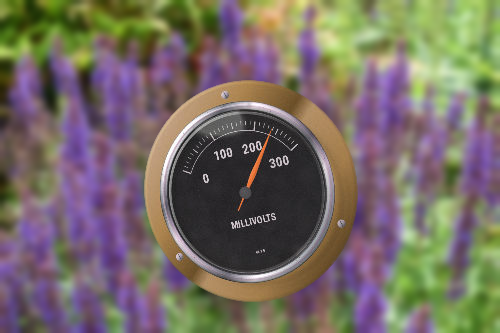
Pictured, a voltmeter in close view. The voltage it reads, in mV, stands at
240 mV
